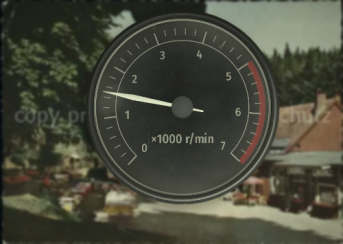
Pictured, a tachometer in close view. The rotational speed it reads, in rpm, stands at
1500 rpm
